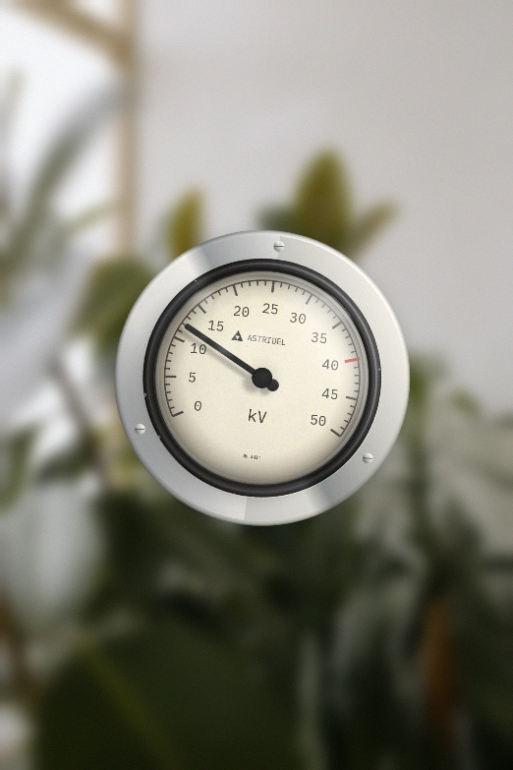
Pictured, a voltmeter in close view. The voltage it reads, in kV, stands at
12 kV
